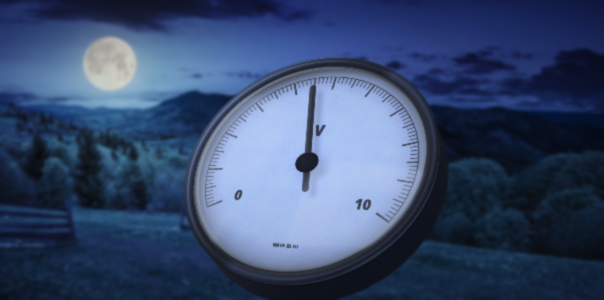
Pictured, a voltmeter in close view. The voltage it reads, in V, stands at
4.5 V
